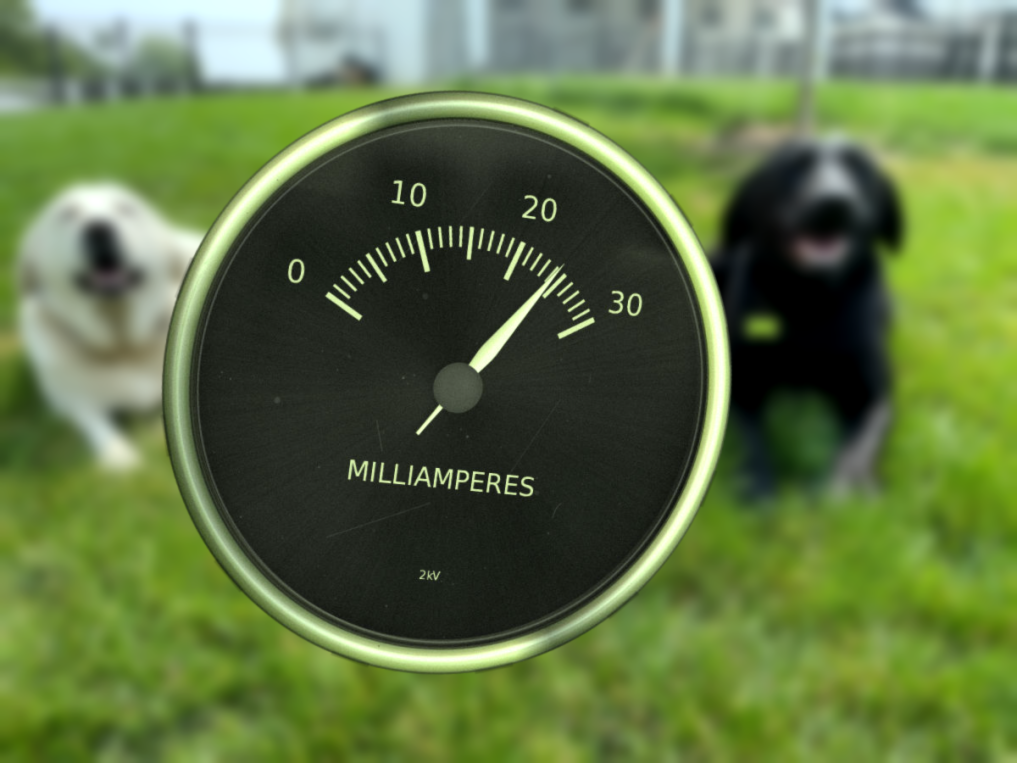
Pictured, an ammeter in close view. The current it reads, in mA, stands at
24 mA
